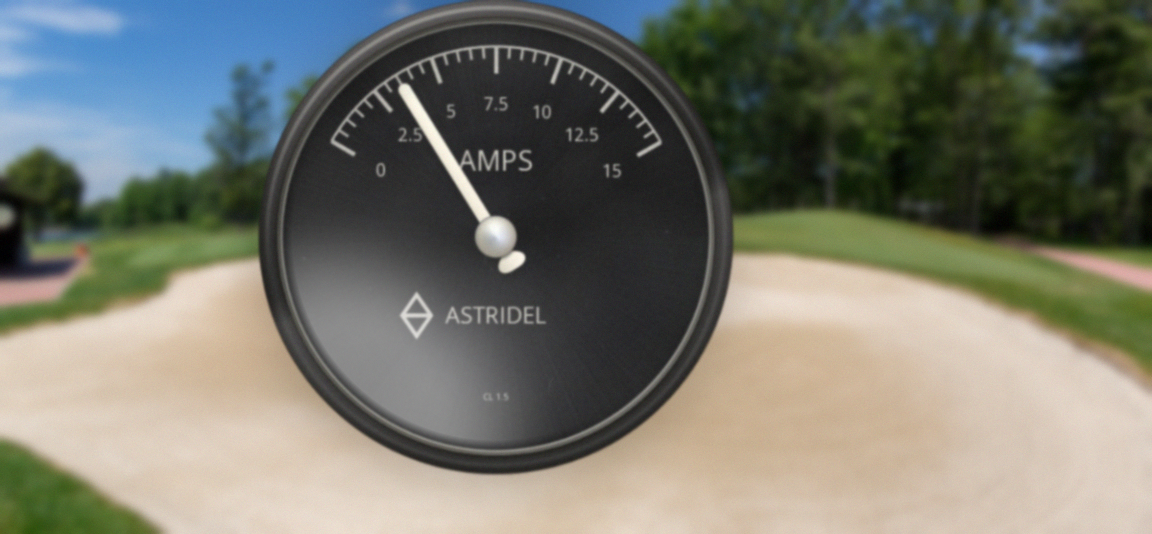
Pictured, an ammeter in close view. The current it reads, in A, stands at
3.5 A
